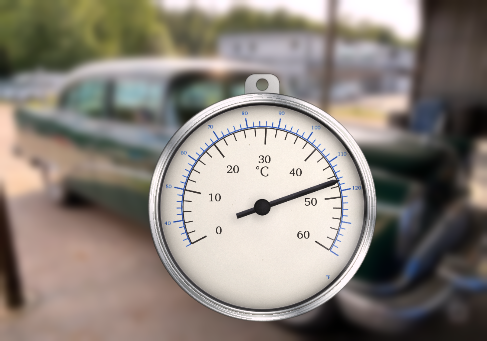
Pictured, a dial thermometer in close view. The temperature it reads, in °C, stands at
47 °C
